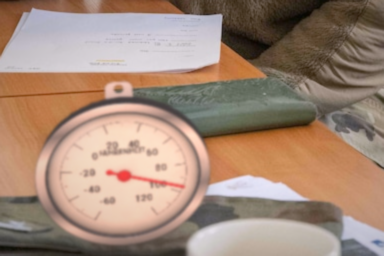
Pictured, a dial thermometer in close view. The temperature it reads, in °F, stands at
95 °F
